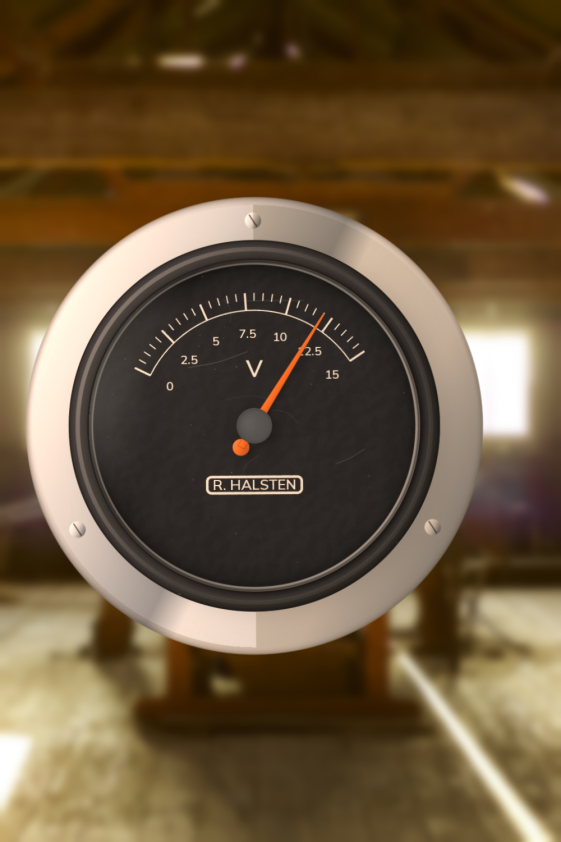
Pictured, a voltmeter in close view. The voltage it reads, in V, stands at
12 V
